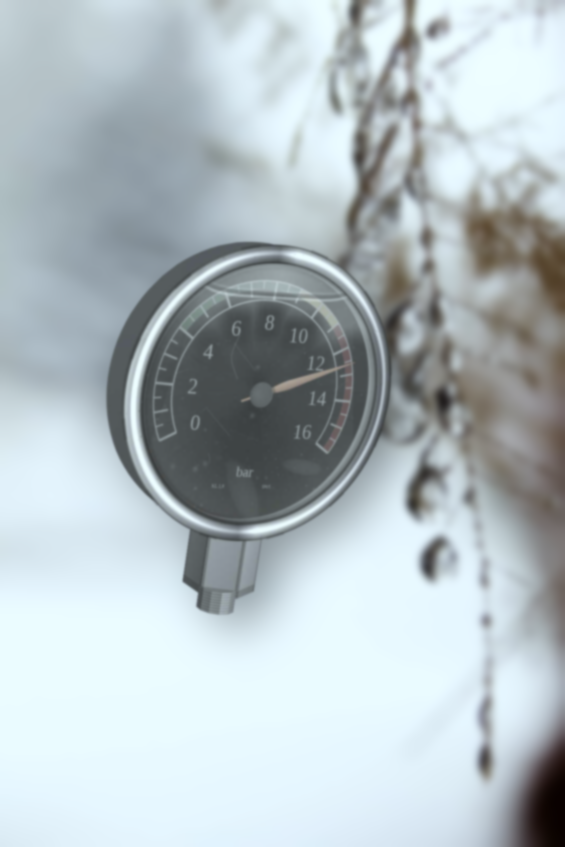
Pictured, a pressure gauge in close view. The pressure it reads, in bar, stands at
12.5 bar
